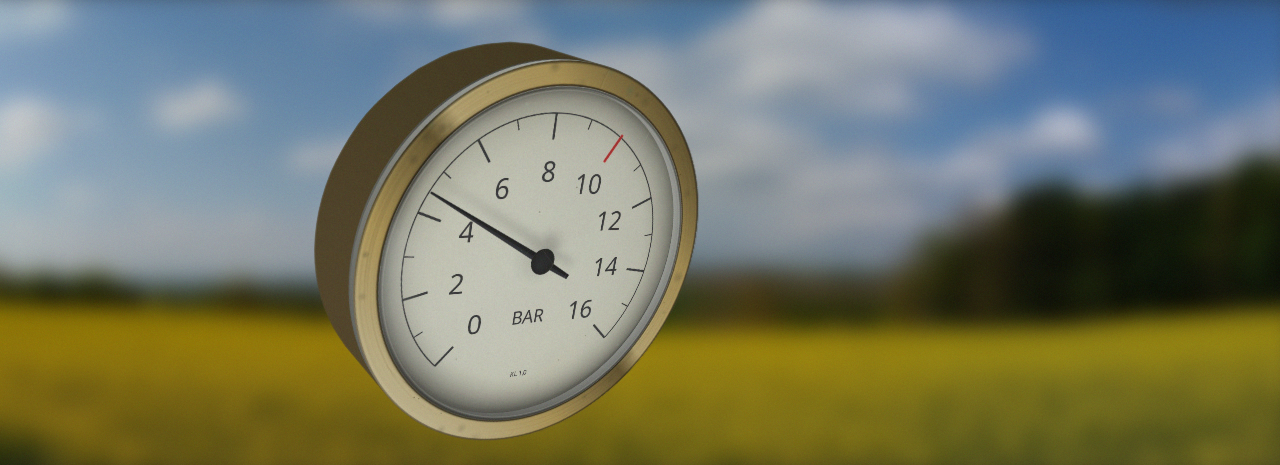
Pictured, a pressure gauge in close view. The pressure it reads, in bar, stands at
4.5 bar
